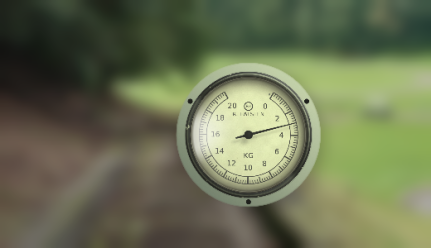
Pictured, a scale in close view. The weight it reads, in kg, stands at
3 kg
